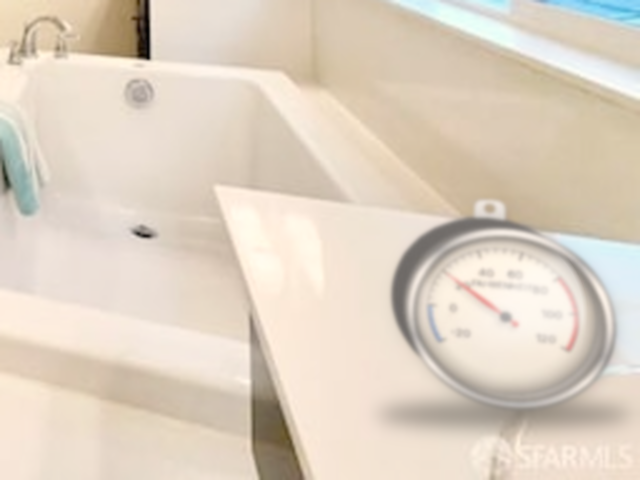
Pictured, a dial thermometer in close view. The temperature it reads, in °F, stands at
20 °F
